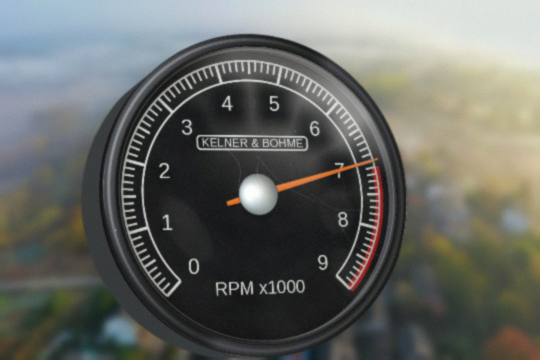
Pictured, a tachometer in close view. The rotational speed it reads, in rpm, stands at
7000 rpm
